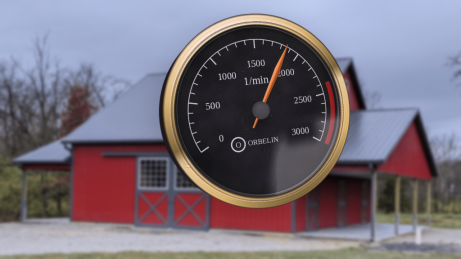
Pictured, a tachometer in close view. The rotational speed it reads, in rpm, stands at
1850 rpm
